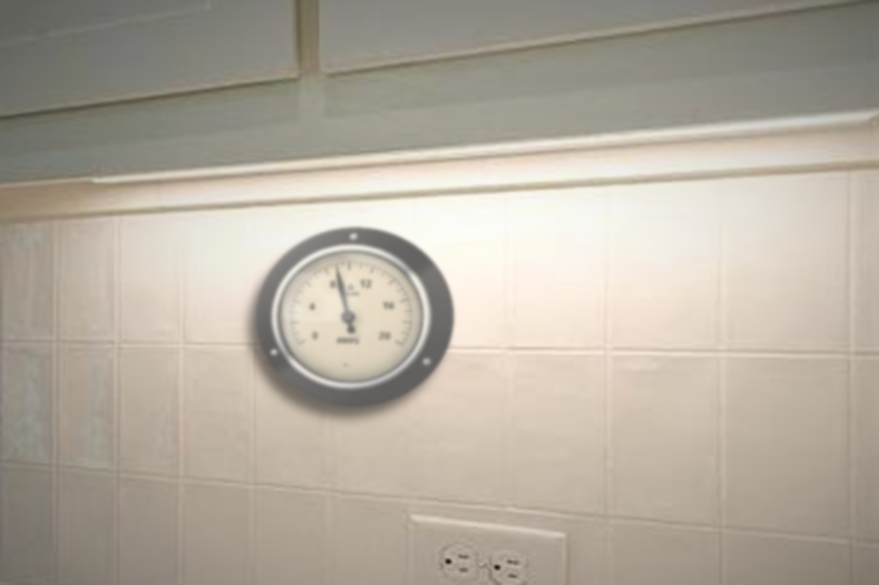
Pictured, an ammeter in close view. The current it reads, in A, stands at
9 A
